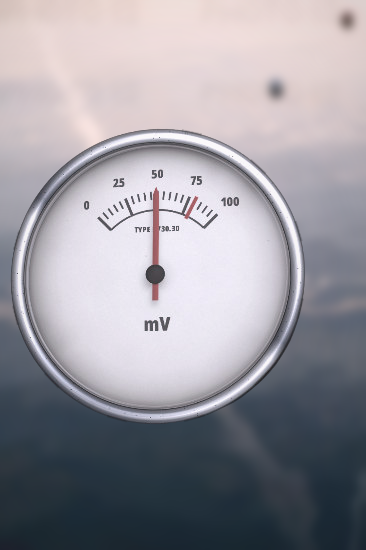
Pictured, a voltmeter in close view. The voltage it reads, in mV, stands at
50 mV
